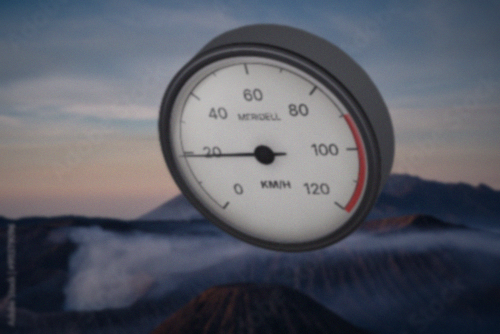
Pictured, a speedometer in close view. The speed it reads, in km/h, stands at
20 km/h
